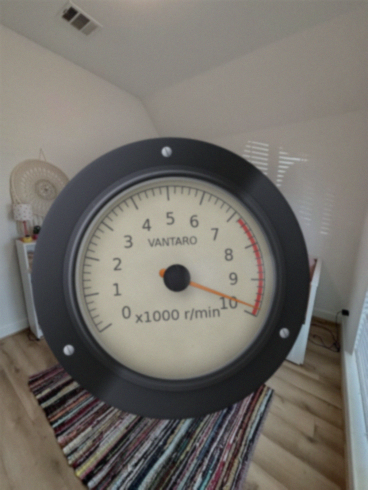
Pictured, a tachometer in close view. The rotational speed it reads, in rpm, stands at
9800 rpm
